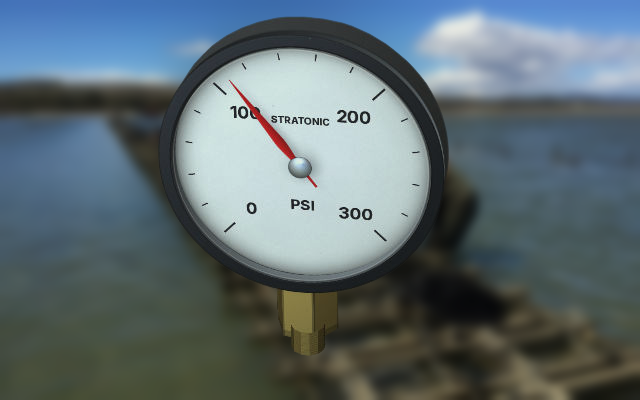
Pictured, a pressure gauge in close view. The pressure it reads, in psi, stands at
110 psi
